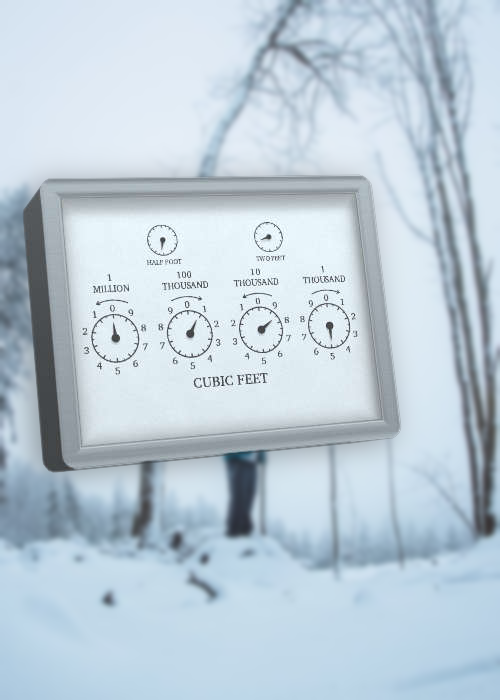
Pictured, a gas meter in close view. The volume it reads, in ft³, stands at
8500 ft³
